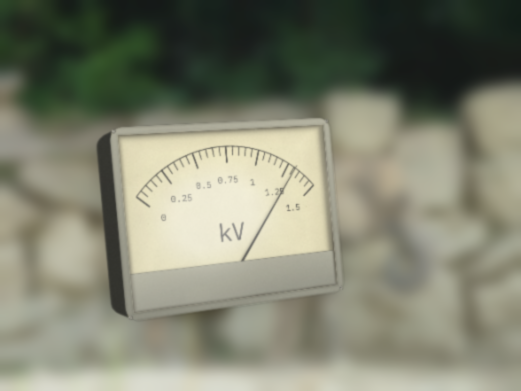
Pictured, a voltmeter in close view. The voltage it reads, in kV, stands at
1.3 kV
